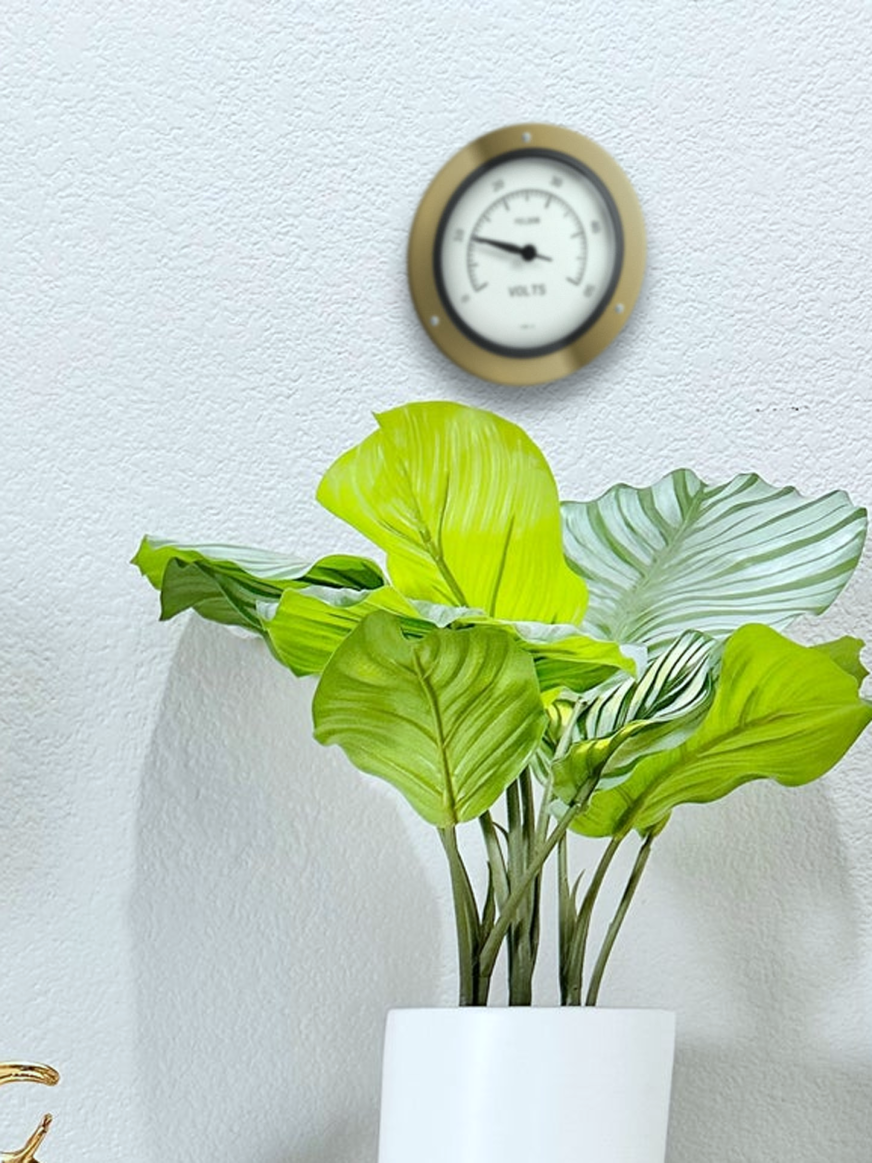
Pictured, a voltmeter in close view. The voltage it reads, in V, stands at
10 V
